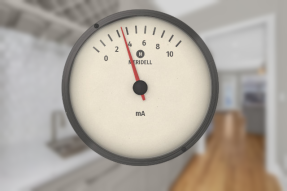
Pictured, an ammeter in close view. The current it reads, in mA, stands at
3.5 mA
